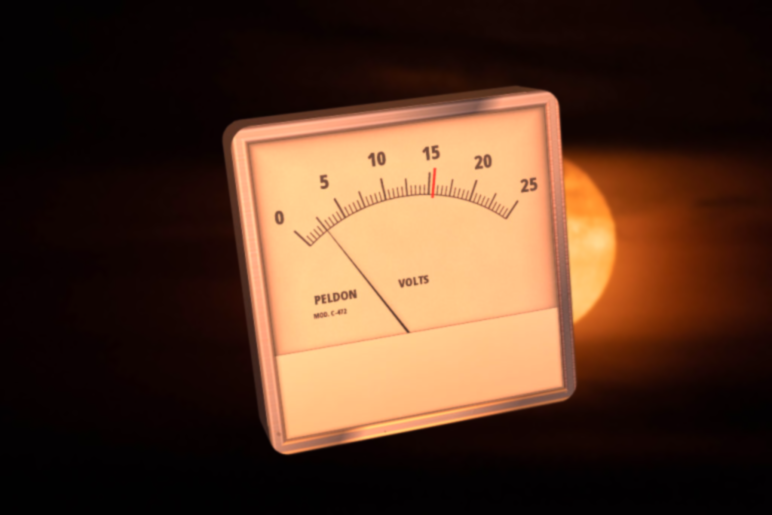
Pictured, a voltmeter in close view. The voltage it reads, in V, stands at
2.5 V
